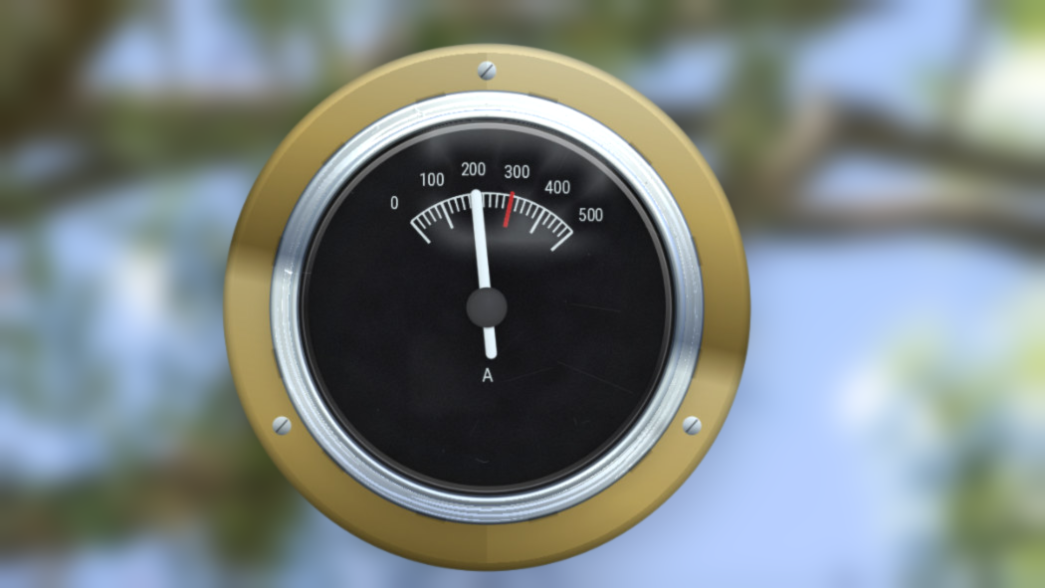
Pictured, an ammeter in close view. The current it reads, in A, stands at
200 A
